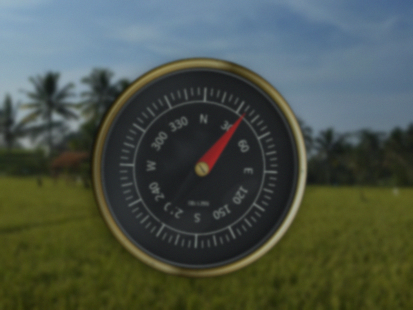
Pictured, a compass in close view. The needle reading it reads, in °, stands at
35 °
